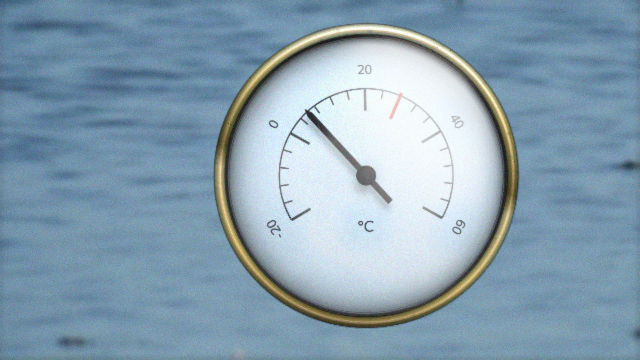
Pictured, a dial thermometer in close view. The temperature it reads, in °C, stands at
6 °C
